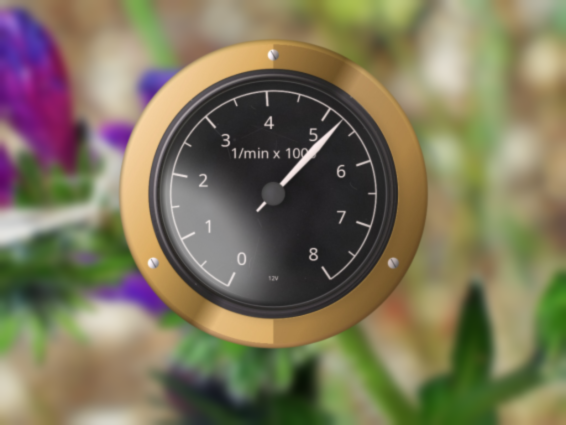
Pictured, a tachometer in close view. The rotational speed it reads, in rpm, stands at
5250 rpm
